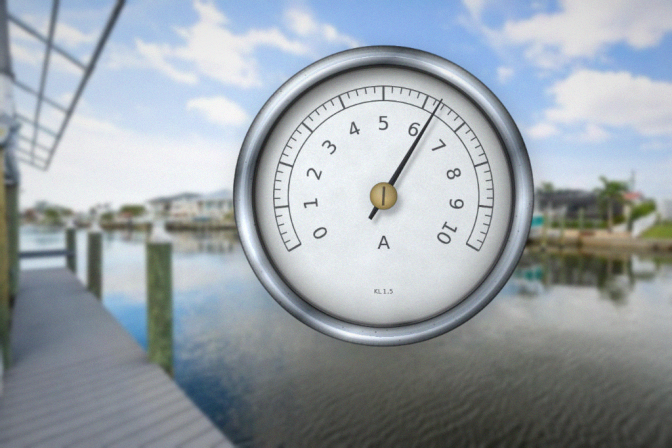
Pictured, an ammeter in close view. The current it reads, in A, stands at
6.3 A
